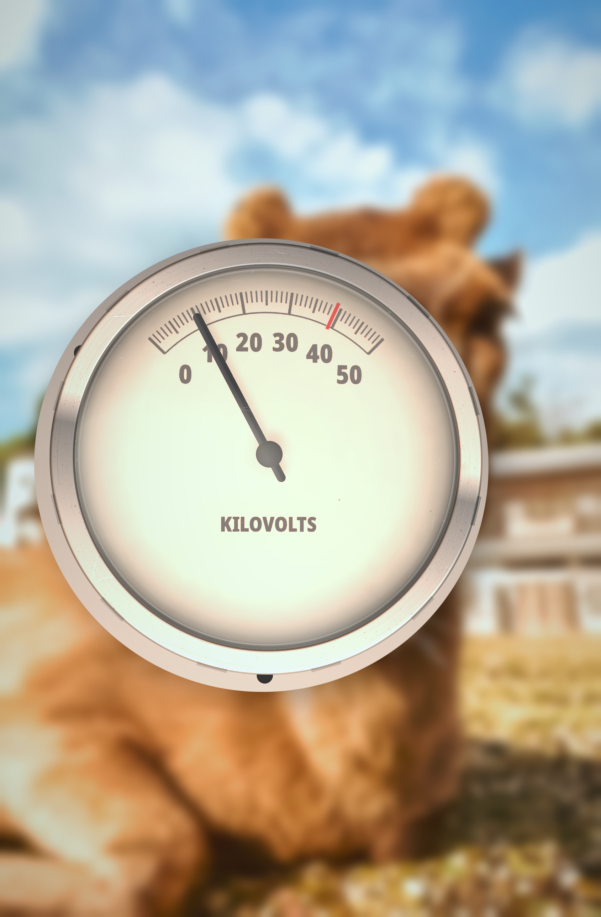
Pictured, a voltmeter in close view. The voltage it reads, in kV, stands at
10 kV
